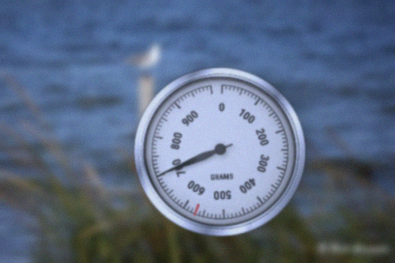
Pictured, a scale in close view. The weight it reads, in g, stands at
700 g
